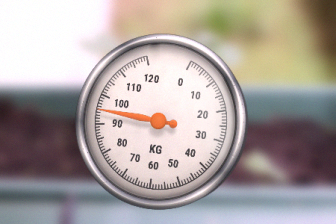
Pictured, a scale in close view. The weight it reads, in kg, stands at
95 kg
